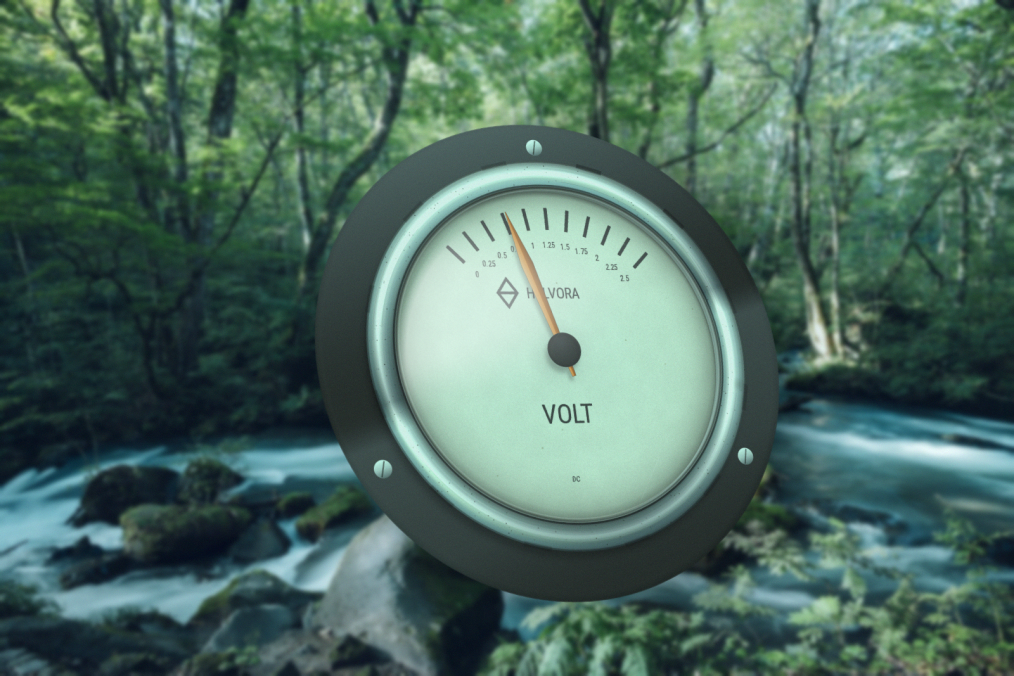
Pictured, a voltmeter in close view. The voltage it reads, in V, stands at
0.75 V
